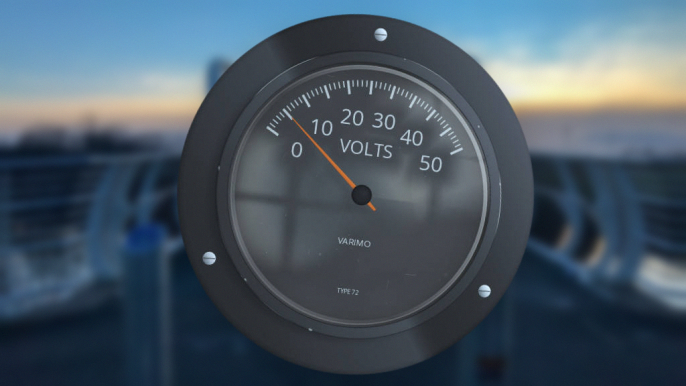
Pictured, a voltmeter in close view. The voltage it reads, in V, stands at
5 V
